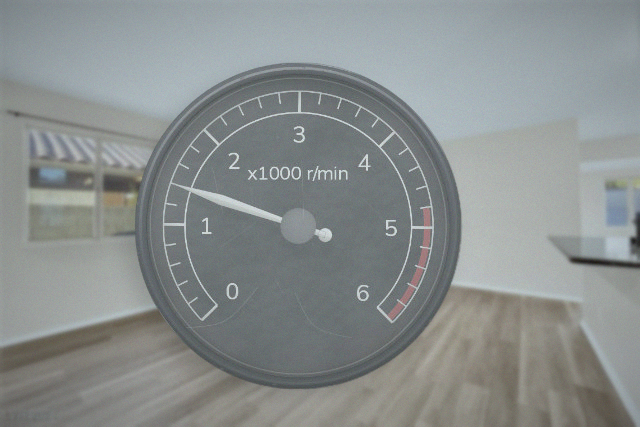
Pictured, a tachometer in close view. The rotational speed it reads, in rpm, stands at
1400 rpm
